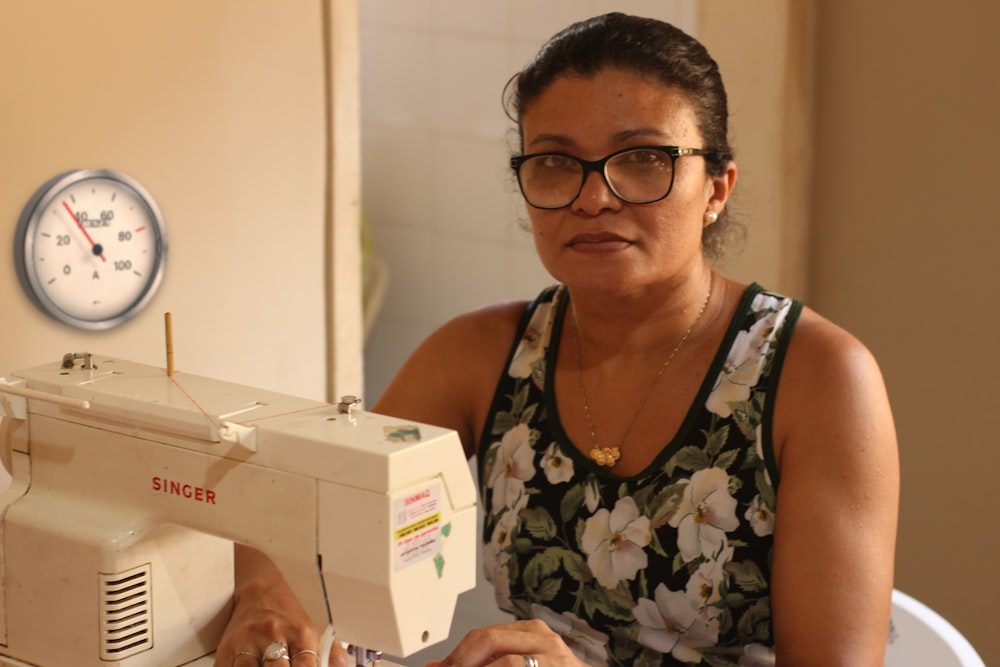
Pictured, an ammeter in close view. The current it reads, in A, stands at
35 A
